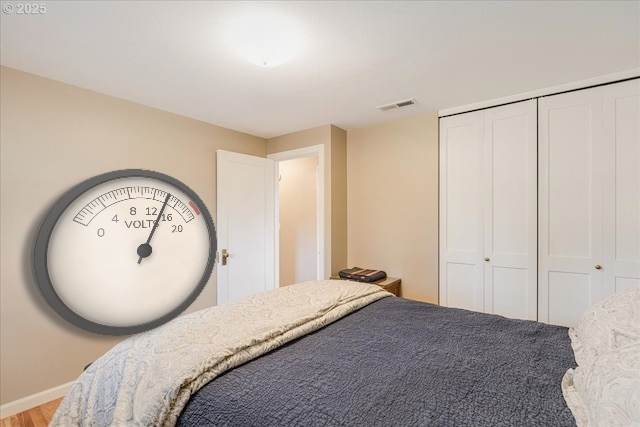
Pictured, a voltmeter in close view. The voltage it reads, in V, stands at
14 V
